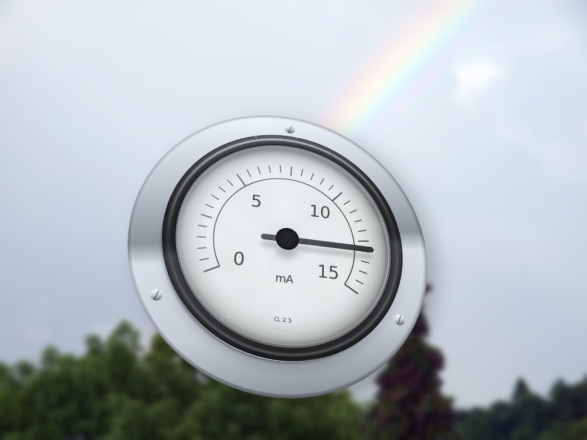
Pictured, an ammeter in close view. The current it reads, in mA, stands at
13 mA
